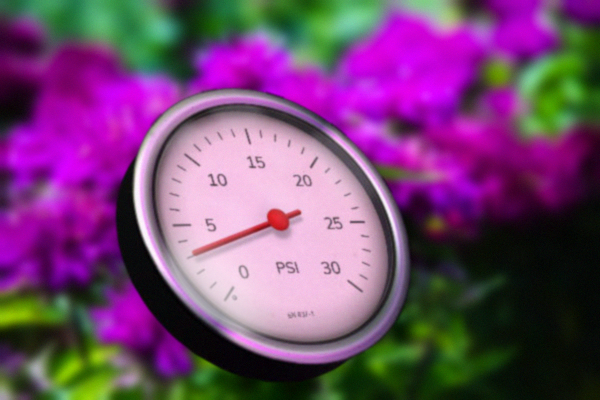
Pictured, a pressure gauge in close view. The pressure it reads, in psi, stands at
3 psi
